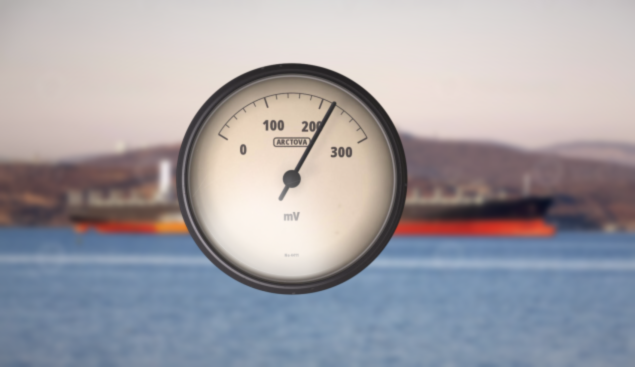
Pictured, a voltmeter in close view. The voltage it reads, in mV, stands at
220 mV
